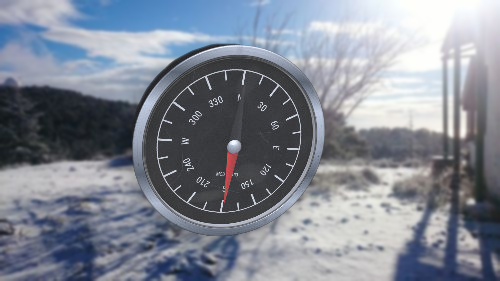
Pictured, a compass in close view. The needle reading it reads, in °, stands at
180 °
